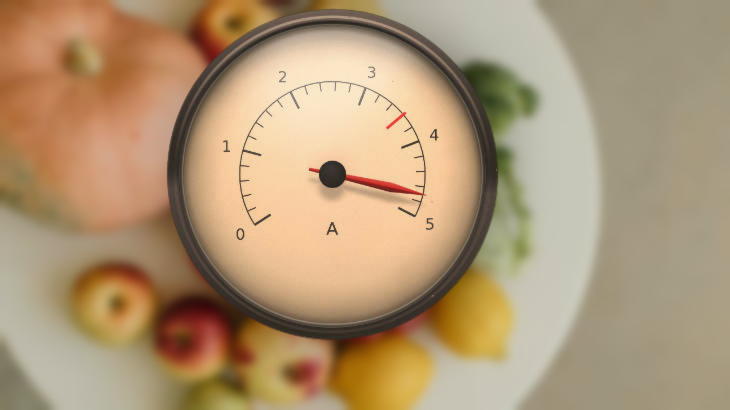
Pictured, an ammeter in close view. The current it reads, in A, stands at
4.7 A
